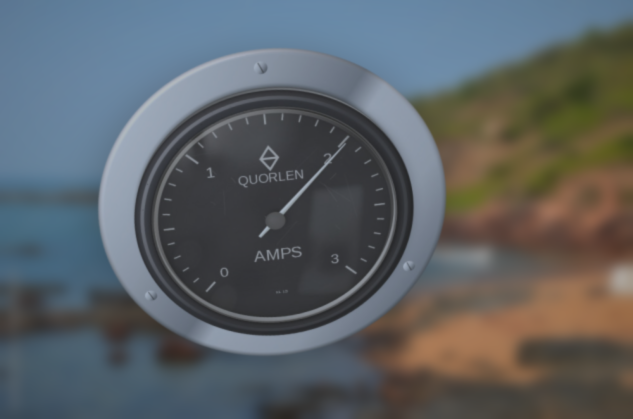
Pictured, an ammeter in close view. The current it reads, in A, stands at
2 A
